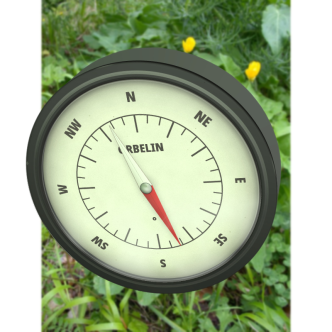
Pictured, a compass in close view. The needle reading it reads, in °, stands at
160 °
